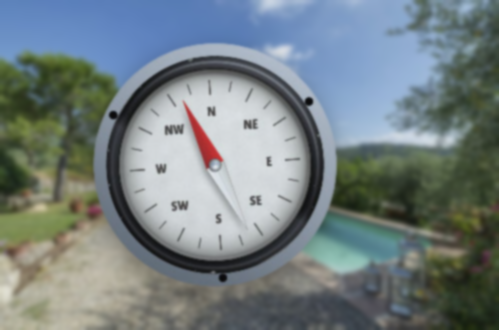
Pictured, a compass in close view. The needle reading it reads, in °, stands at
337.5 °
